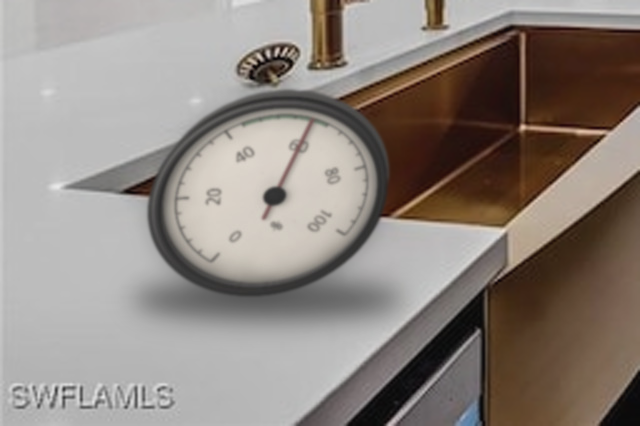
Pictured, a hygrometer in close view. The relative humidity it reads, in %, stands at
60 %
